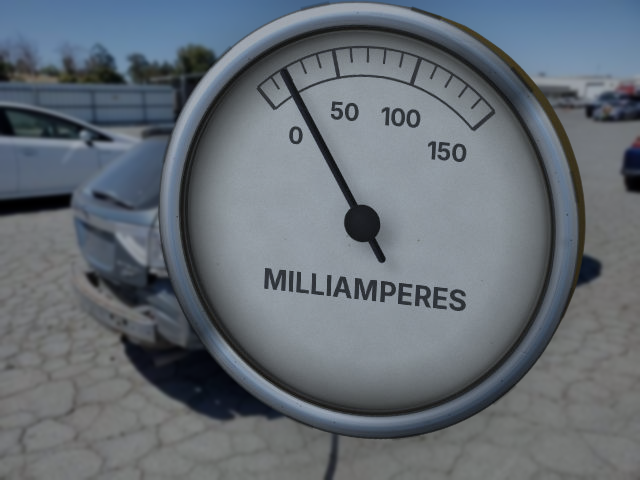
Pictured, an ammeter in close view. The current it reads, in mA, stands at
20 mA
